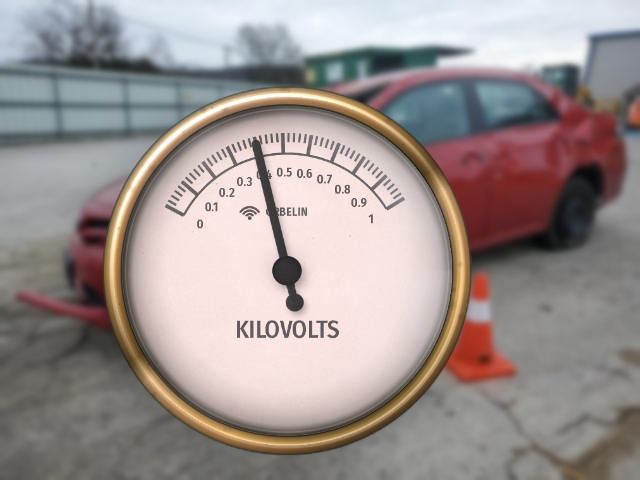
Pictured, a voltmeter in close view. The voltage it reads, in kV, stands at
0.4 kV
